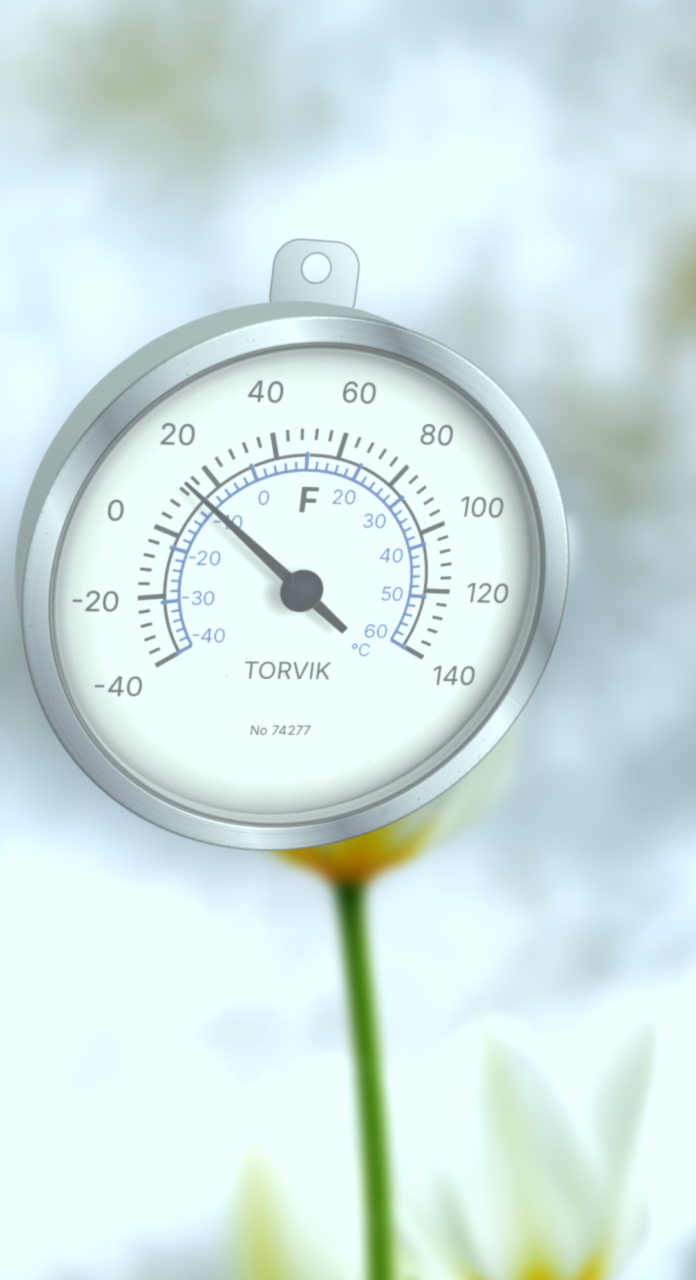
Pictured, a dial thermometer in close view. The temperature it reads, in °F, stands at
14 °F
